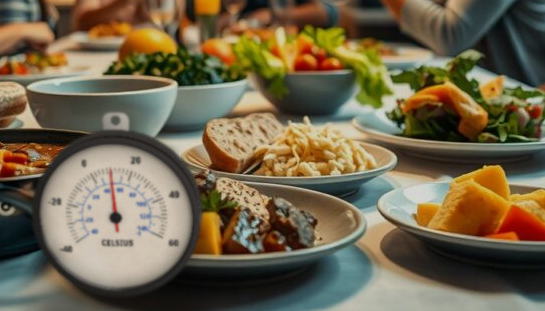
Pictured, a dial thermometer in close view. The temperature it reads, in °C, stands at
10 °C
